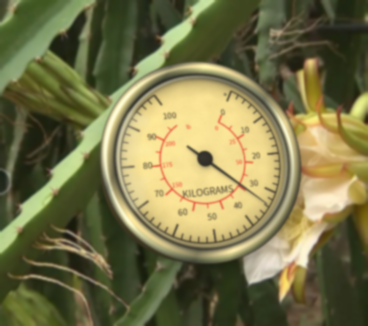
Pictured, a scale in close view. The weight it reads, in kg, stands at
34 kg
